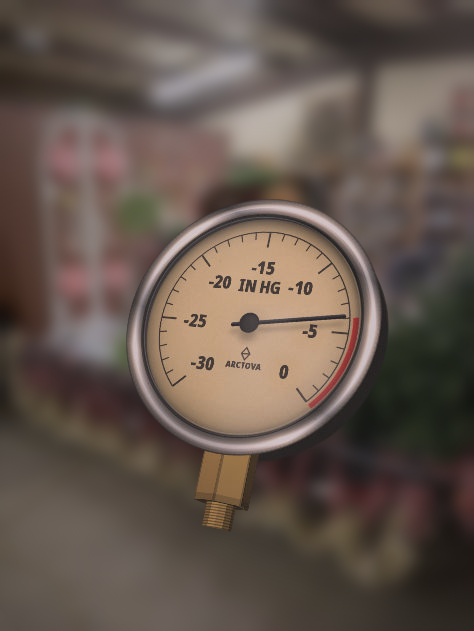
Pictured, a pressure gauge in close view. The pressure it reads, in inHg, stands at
-6 inHg
